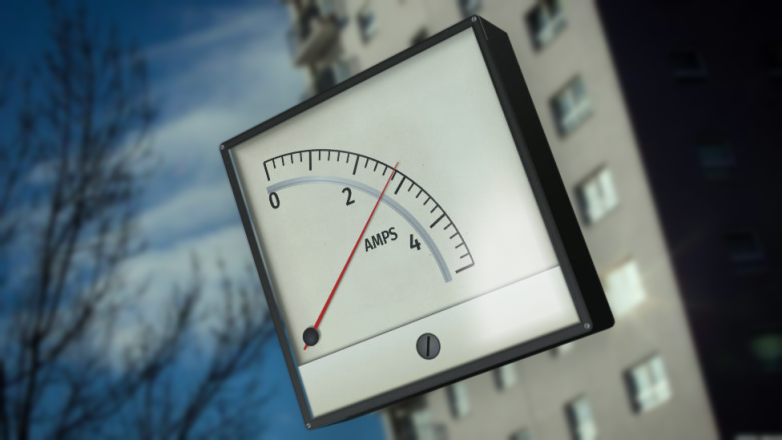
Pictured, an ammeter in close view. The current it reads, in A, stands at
2.8 A
